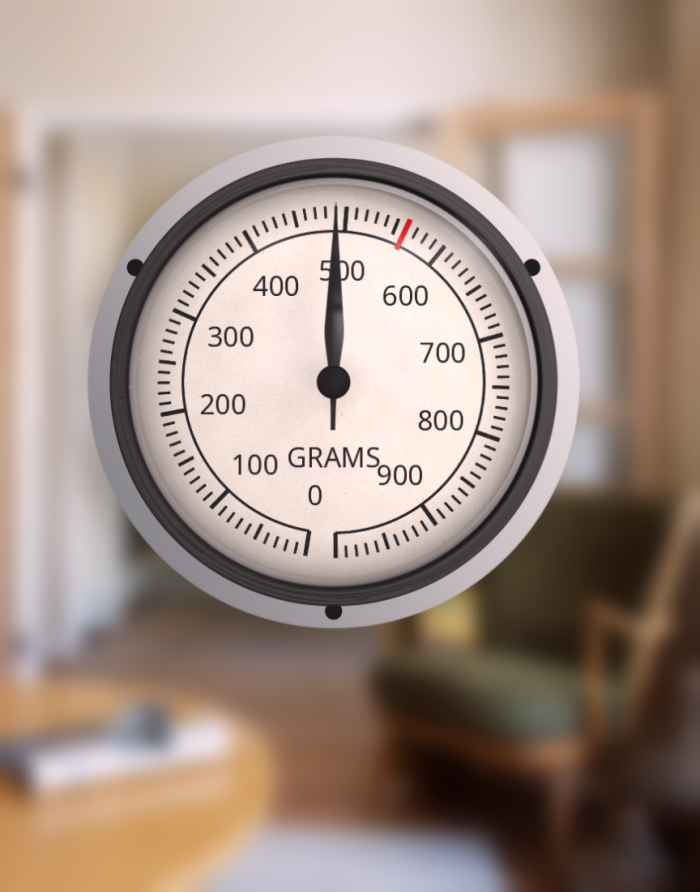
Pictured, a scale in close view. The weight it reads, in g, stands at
490 g
